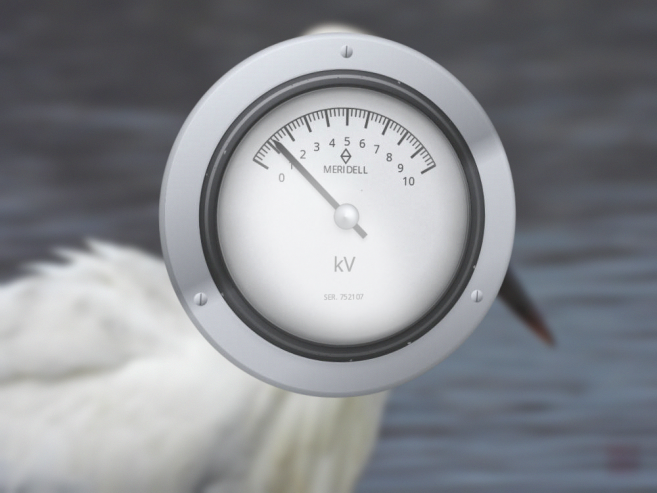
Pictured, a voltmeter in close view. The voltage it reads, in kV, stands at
1.2 kV
